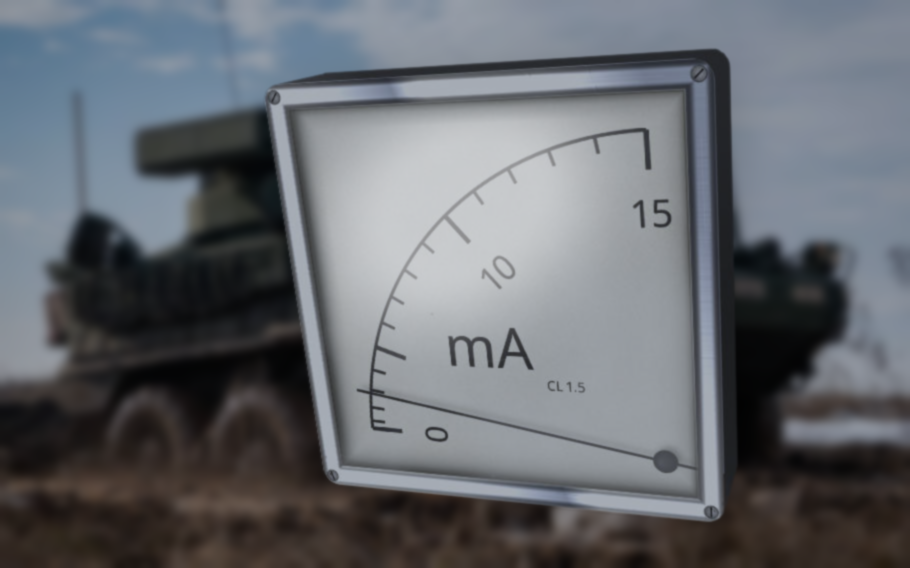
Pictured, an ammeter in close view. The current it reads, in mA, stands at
3 mA
